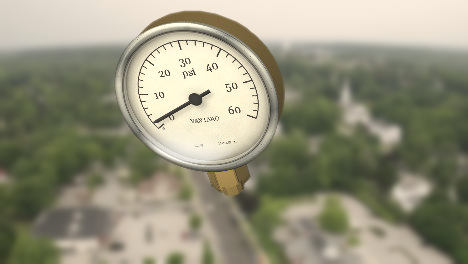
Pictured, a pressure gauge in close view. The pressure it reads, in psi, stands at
2 psi
